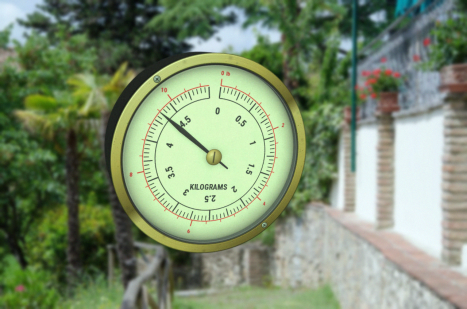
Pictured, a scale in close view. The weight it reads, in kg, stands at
4.35 kg
